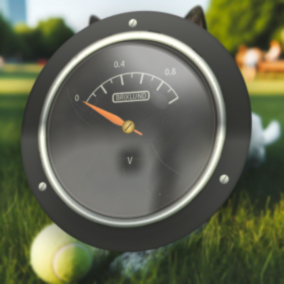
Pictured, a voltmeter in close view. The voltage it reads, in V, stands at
0 V
